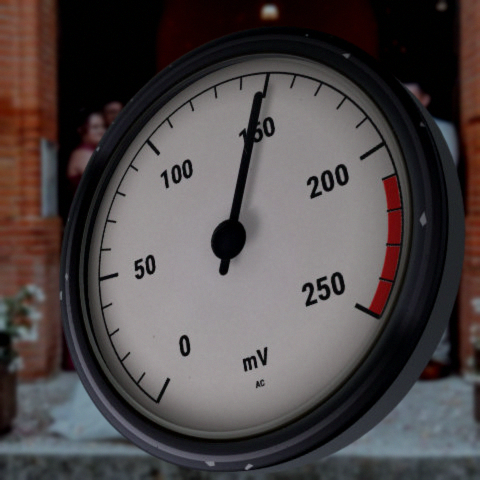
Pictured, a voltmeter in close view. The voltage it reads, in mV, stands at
150 mV
